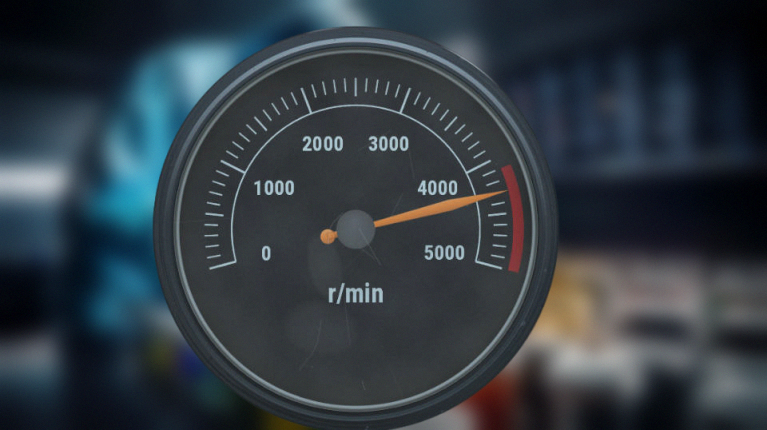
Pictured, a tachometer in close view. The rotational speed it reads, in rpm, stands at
4300 rpm
